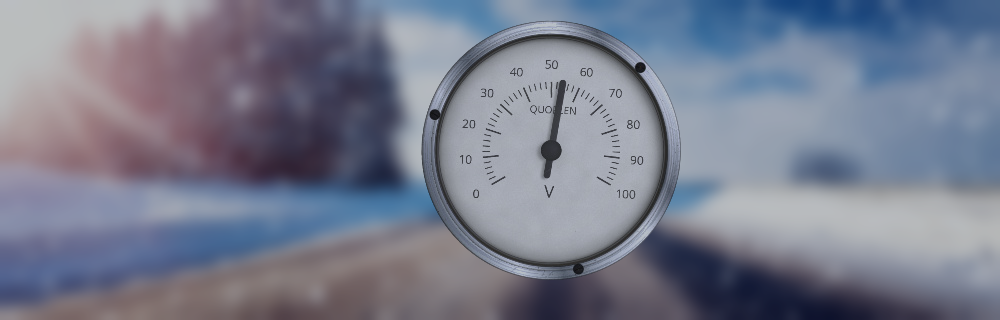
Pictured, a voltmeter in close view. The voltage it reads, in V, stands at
54 V
